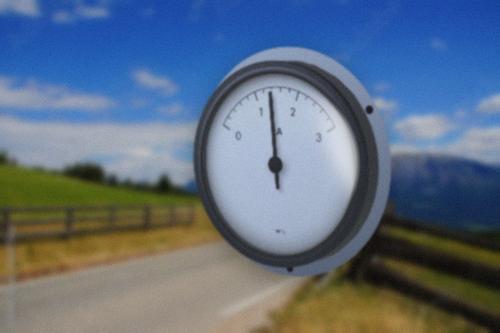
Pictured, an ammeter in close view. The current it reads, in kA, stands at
1.4 kA
